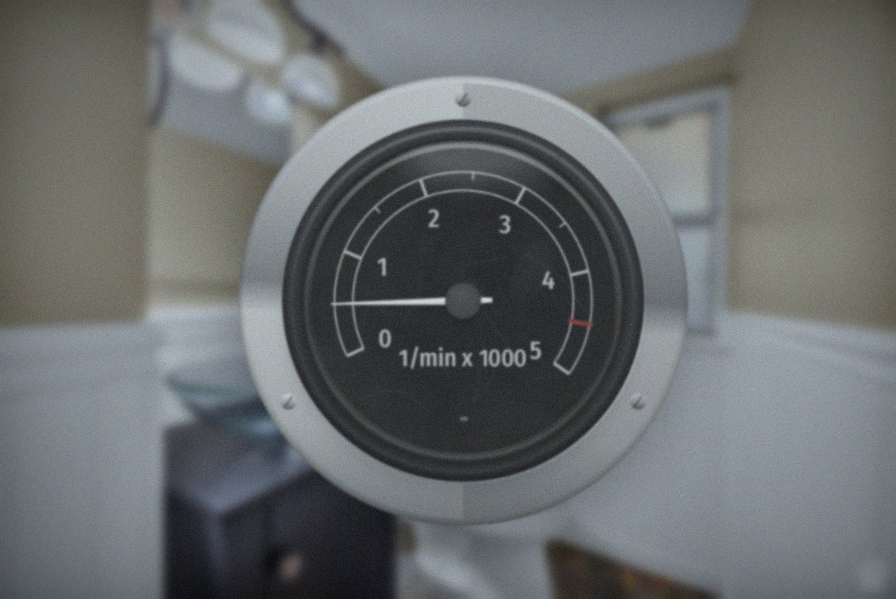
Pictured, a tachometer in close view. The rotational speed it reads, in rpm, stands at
500 rpm
